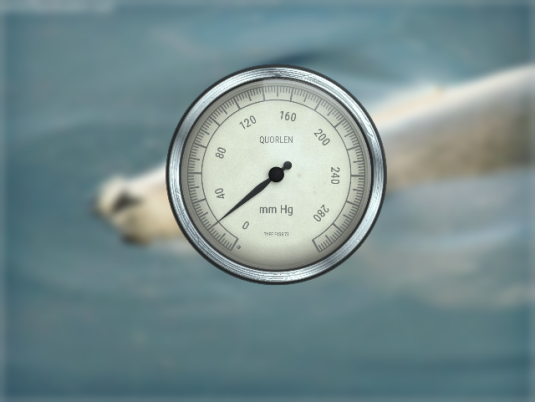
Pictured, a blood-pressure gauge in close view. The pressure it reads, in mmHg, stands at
20 mmHg
